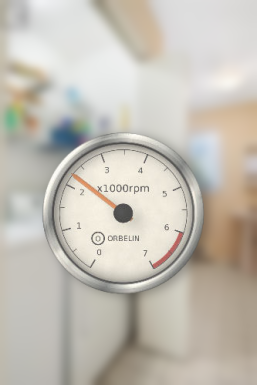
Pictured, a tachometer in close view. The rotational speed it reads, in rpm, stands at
2250 rpm
